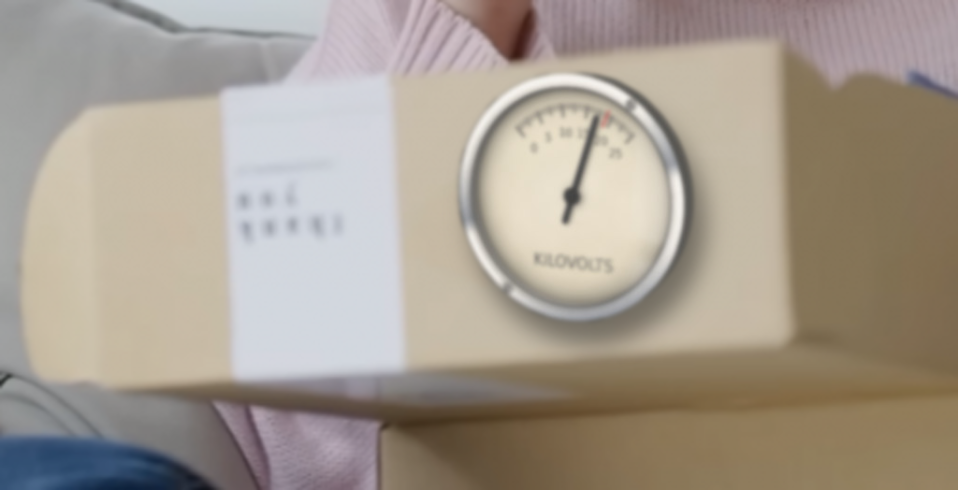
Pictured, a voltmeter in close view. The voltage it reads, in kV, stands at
17.5 kV
